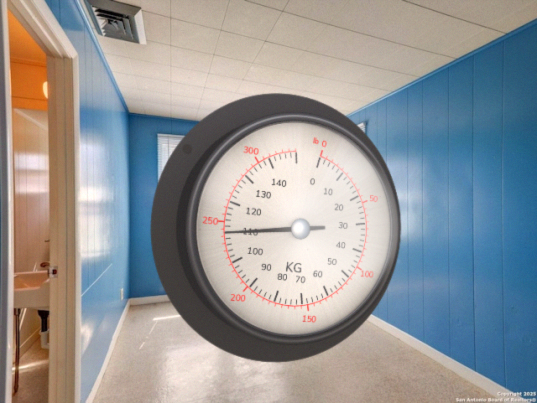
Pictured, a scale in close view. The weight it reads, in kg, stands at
110 kg
